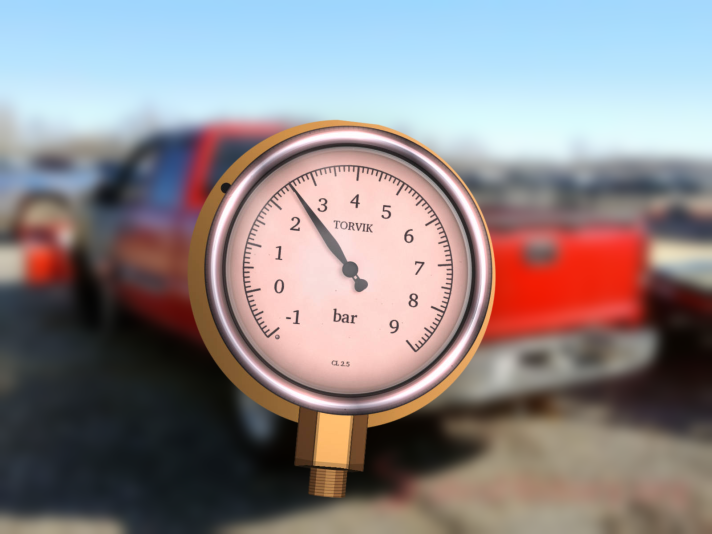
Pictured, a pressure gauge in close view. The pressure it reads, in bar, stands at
2.5 bar
